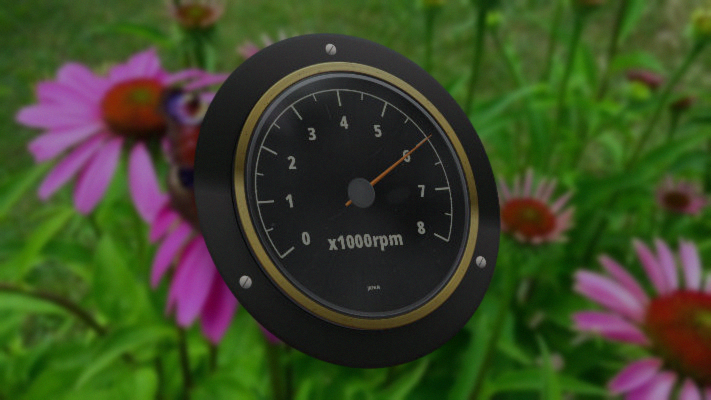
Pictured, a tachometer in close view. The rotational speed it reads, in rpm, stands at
6000 rpm
